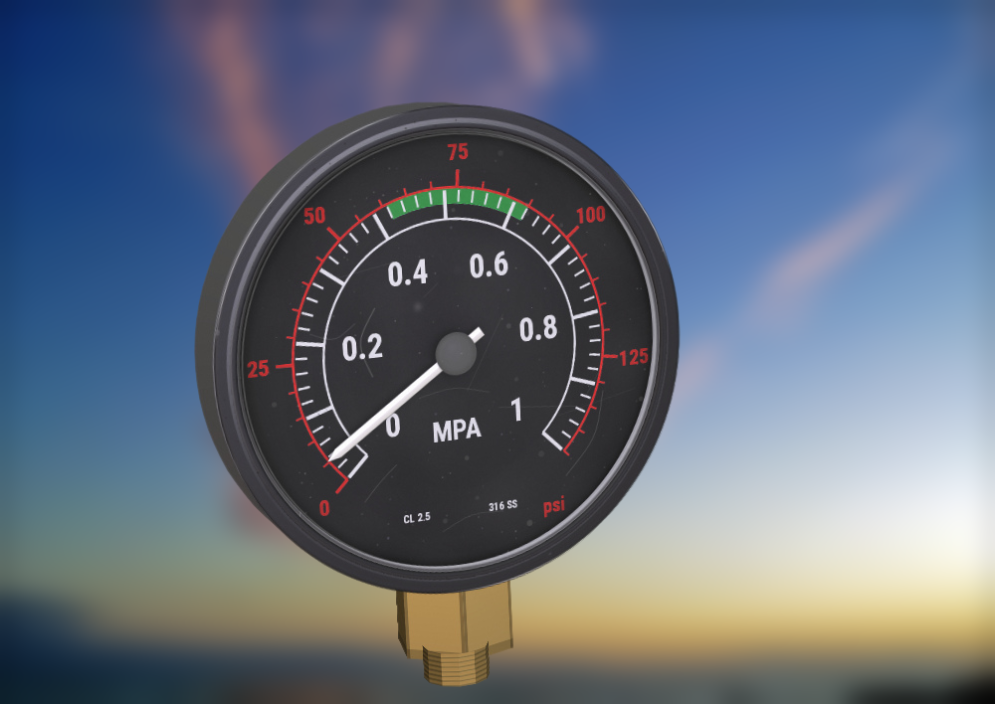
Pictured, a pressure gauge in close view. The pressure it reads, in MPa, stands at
0.04 MPa
